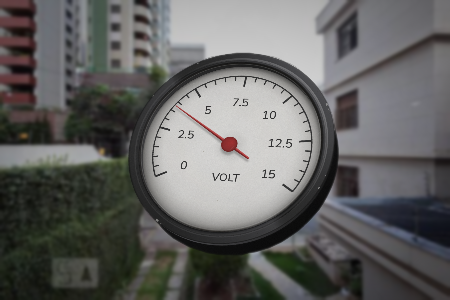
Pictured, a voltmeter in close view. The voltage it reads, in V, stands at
3.75 V
